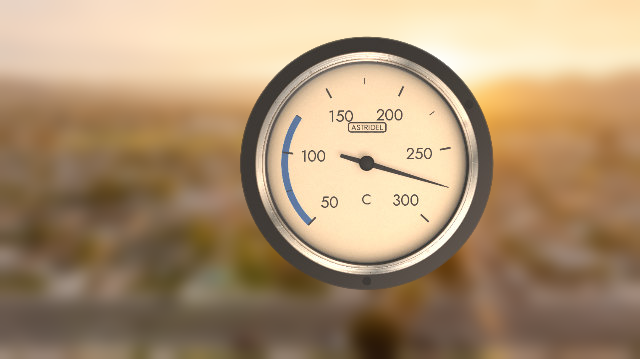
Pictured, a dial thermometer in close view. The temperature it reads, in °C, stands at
275 °C
